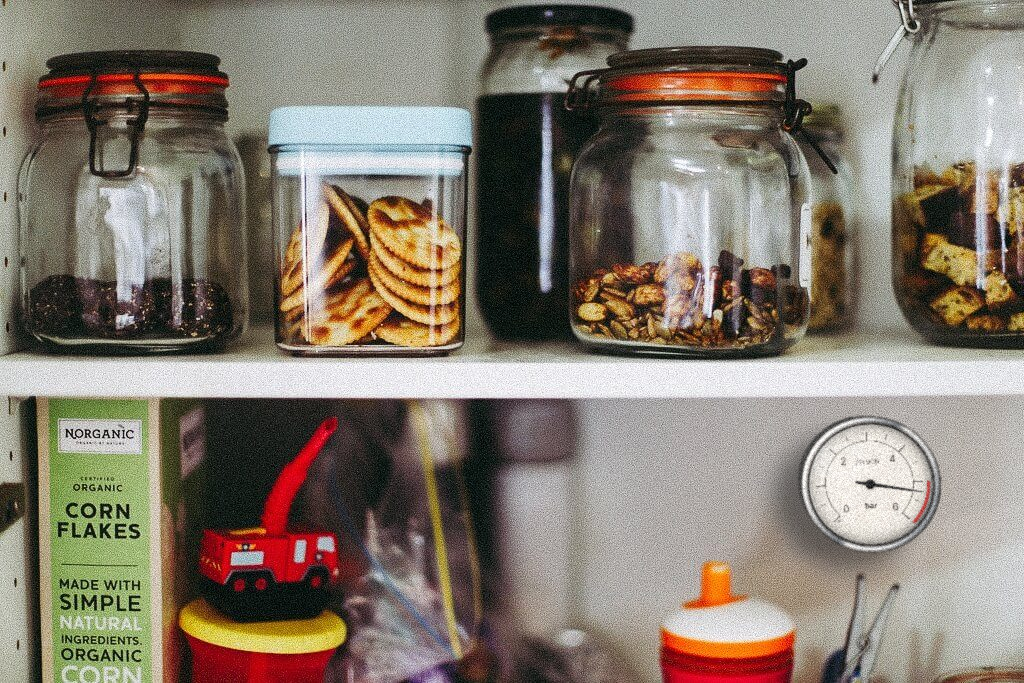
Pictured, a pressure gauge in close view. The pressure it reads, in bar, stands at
5.25 bar
